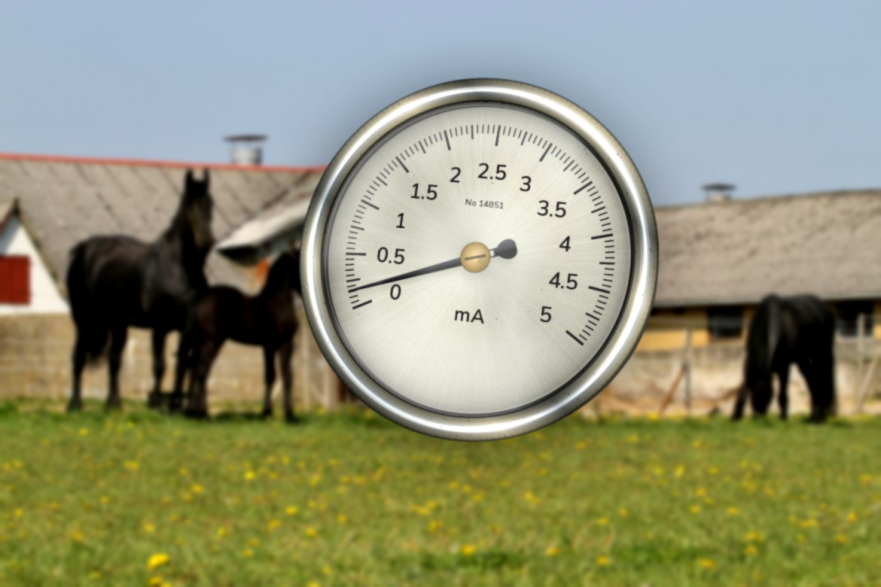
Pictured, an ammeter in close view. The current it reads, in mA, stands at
0.15 mA
